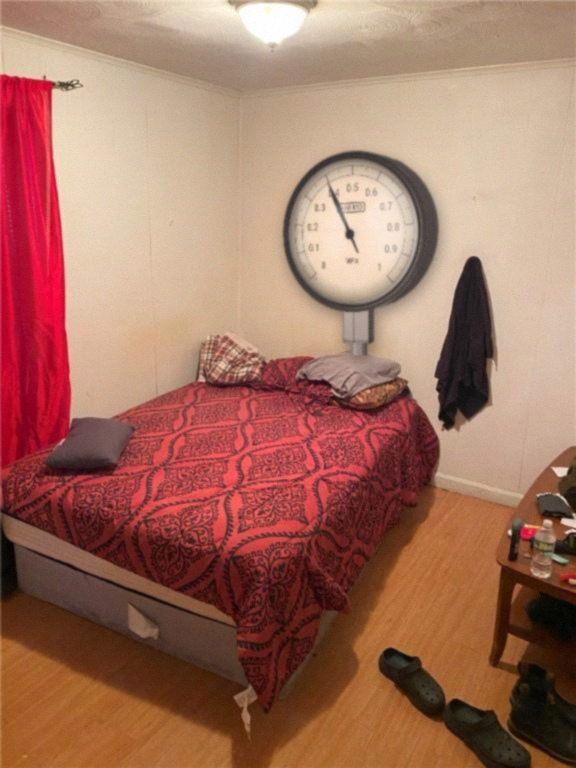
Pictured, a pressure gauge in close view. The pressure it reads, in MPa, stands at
0.4 MPa
